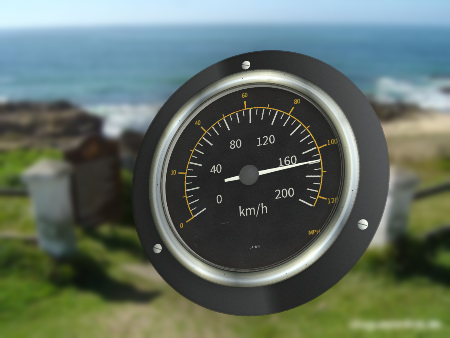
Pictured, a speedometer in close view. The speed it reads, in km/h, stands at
170 km/h
